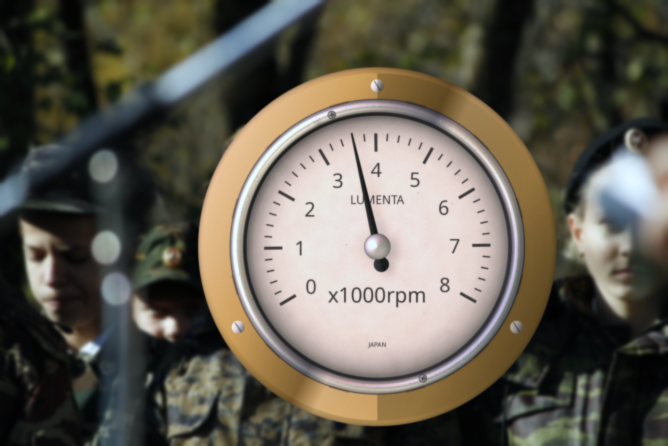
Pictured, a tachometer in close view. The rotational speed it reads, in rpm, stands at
3600 rpm
